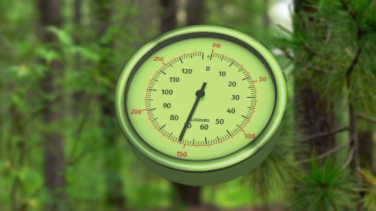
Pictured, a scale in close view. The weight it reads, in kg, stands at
70 kg
